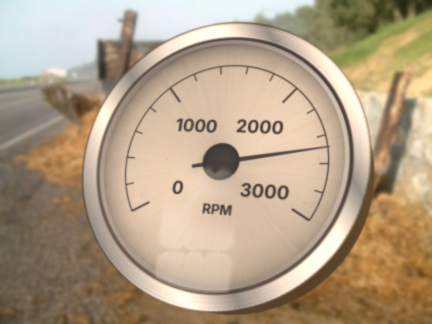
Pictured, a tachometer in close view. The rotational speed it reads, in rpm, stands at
2500 rpm
